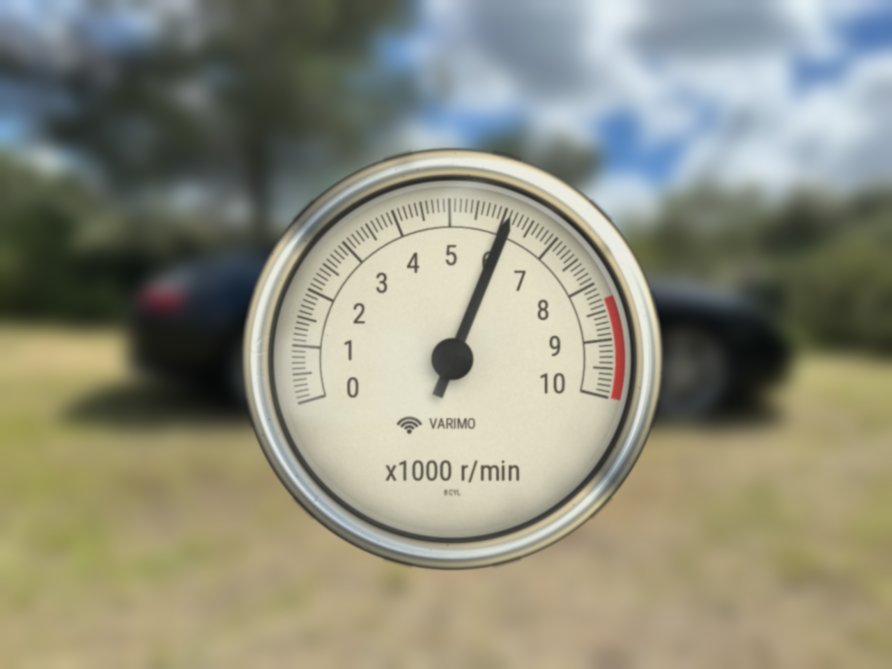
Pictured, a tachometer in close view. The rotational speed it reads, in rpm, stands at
6100 rpm
